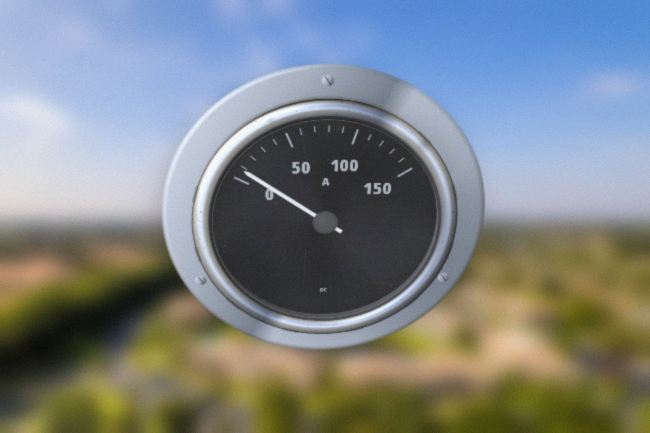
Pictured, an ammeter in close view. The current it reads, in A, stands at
10 A
